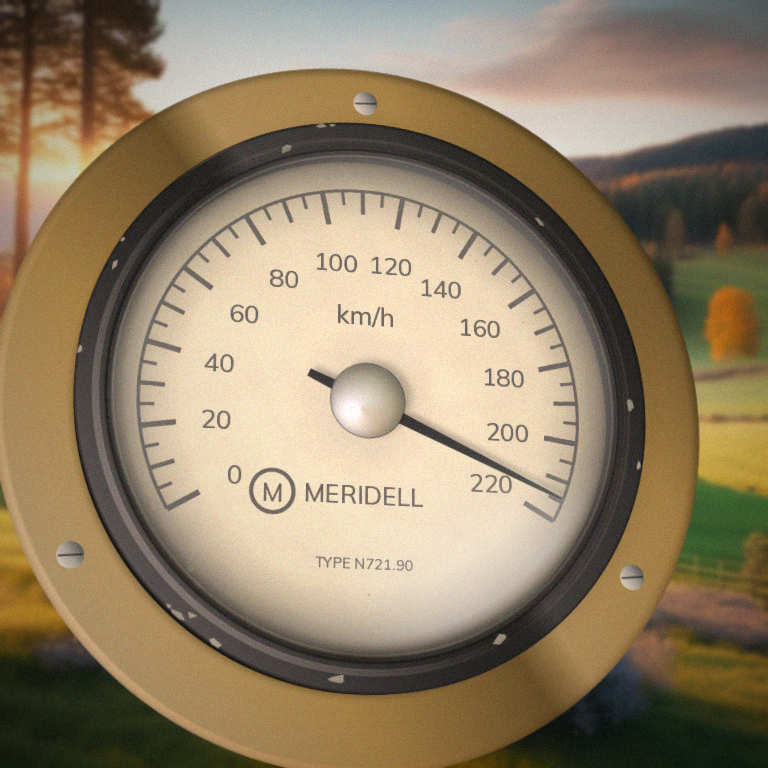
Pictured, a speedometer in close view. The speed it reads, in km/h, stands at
215 km/h
